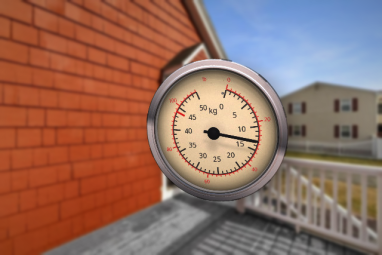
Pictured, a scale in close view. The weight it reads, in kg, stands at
13 kg
